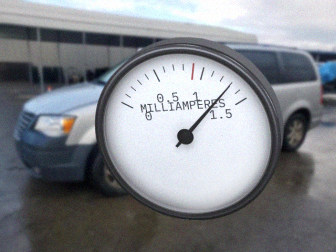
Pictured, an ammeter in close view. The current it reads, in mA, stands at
1.3 mA
